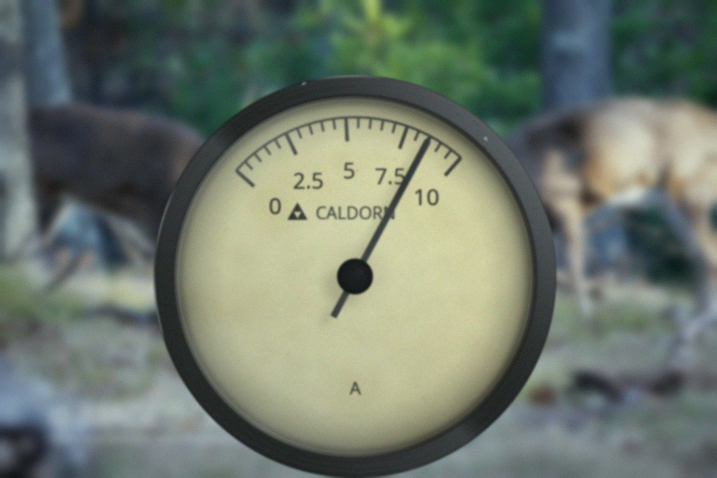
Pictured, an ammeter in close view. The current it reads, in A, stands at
8.5 A
